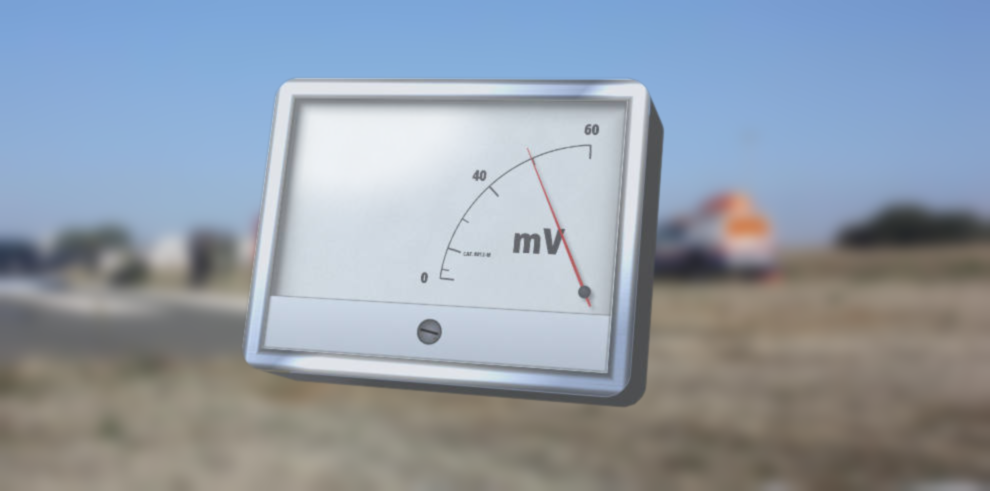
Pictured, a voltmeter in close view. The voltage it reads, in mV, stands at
50 mV
